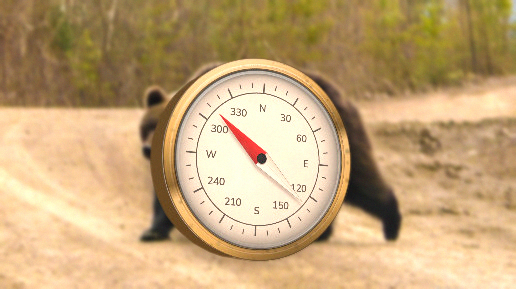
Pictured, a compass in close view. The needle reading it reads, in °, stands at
310 °
